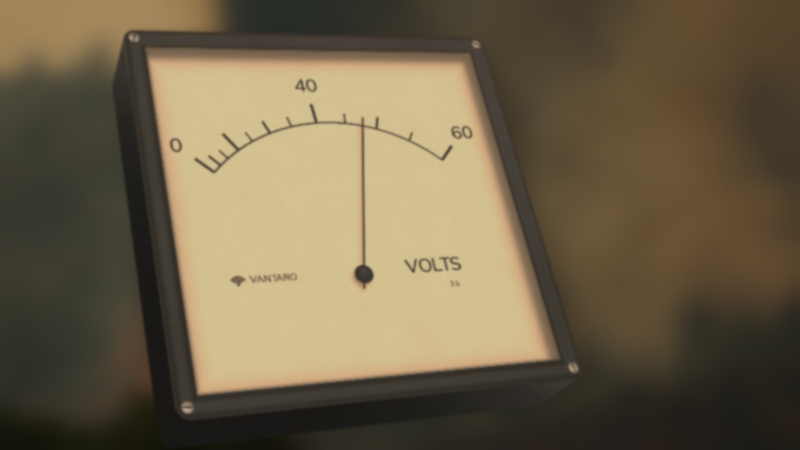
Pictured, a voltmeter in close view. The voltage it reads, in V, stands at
47.5 V
